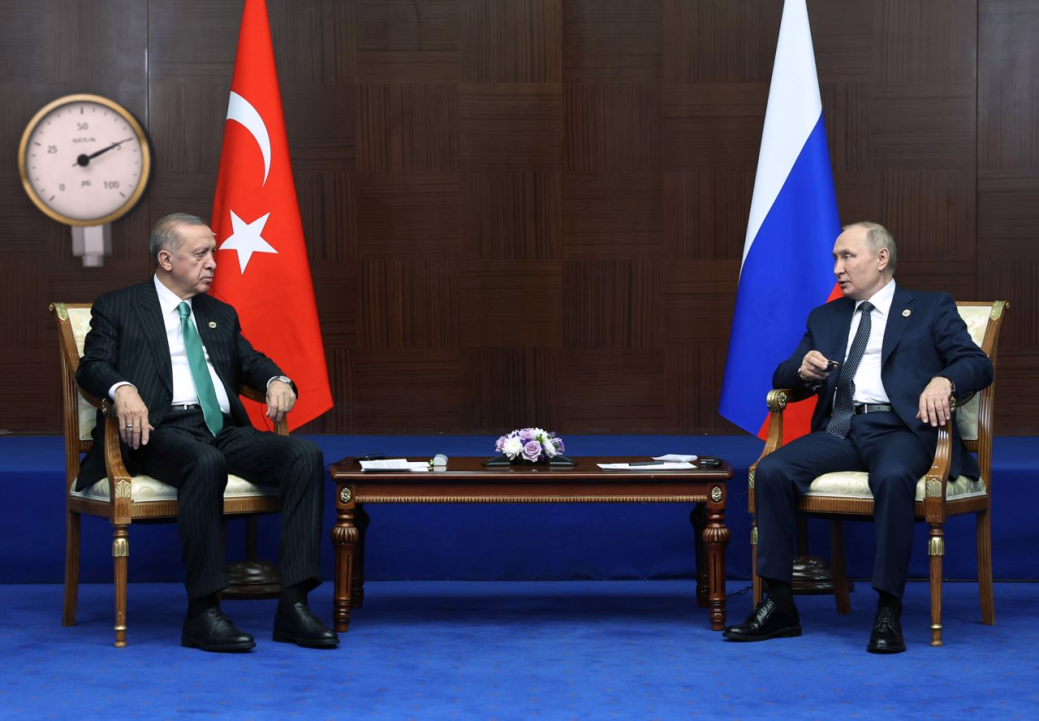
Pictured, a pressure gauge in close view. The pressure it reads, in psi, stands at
75 psi
